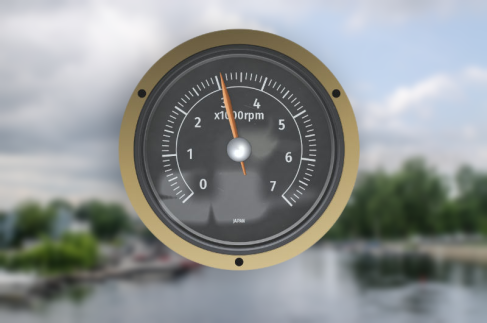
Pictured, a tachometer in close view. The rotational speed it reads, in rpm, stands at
3100 rpm
